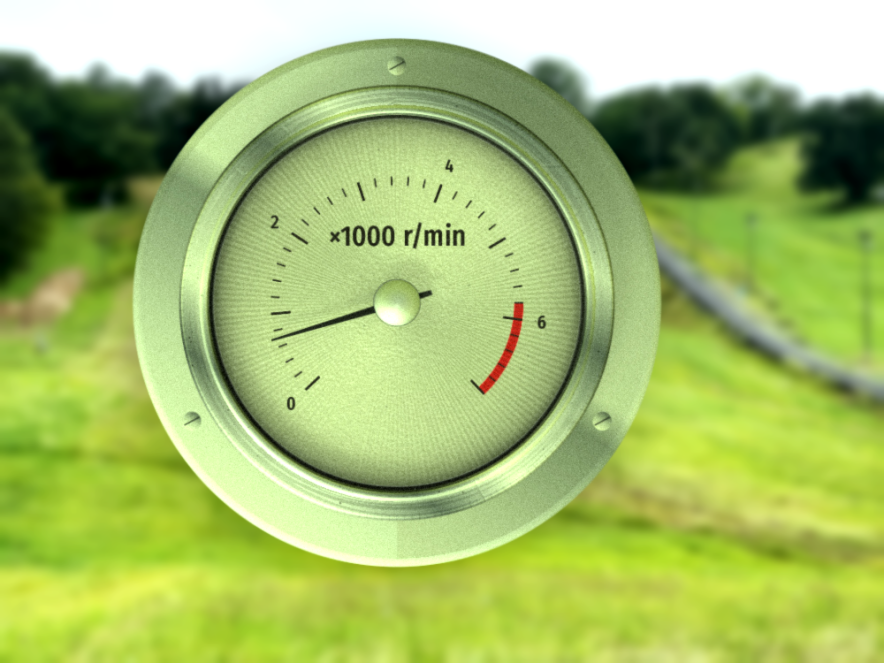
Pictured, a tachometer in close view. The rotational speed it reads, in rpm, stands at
700 rpm
